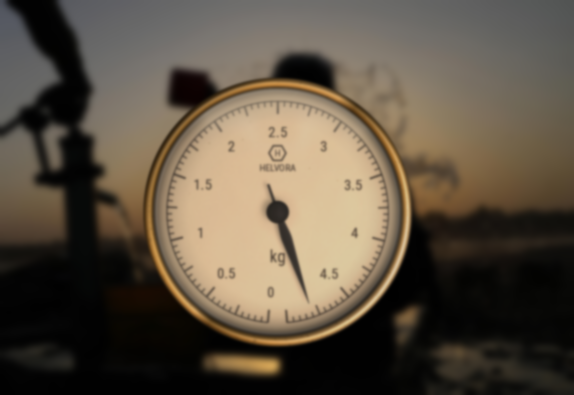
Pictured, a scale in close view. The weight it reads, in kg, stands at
4.8 kg
